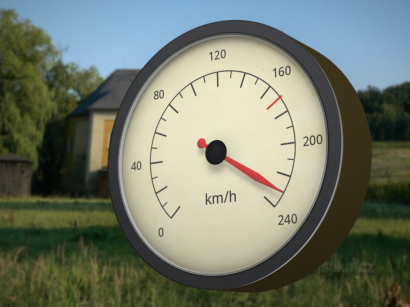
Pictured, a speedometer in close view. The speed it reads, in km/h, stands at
230 km/h
